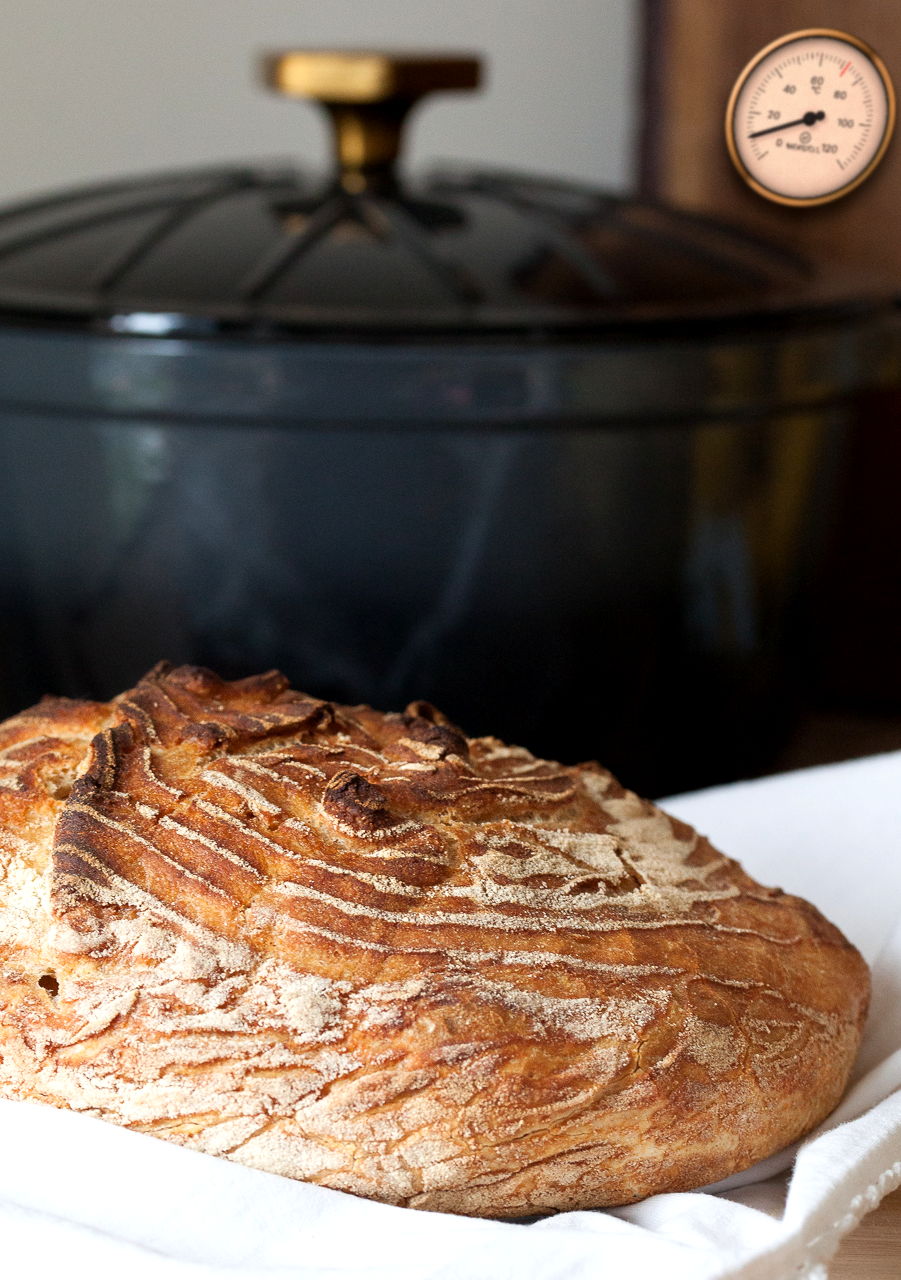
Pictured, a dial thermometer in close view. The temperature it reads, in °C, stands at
10 °C
